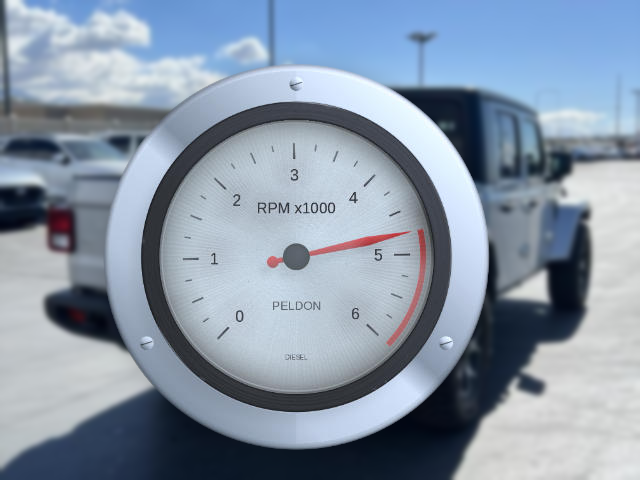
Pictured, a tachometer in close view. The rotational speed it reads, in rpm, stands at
4750 rpm
